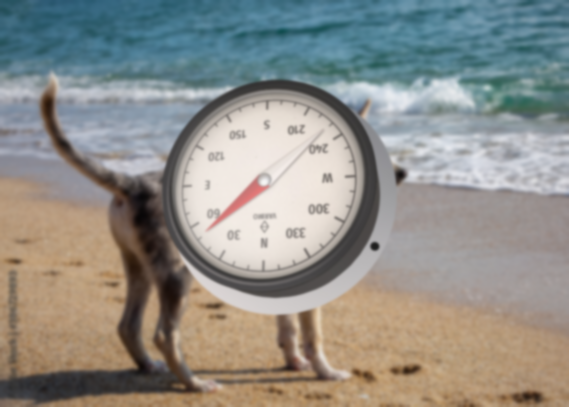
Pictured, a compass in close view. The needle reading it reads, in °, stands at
50 °
